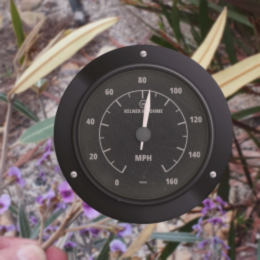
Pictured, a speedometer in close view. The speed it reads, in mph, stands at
85 mph
